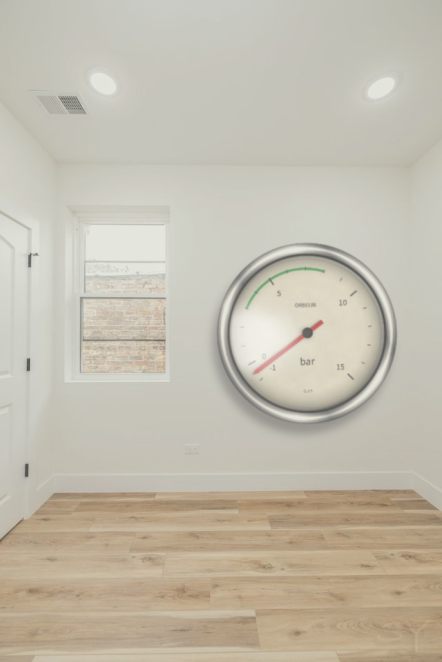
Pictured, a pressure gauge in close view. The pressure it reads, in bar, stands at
-0.5 bar
